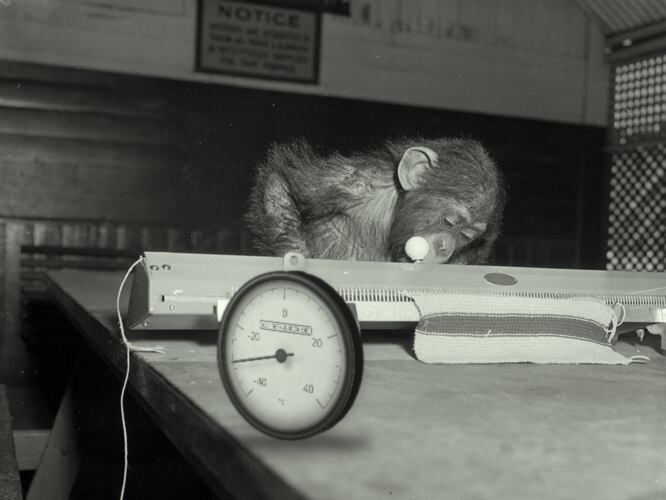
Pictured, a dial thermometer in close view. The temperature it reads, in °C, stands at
-30 °C
